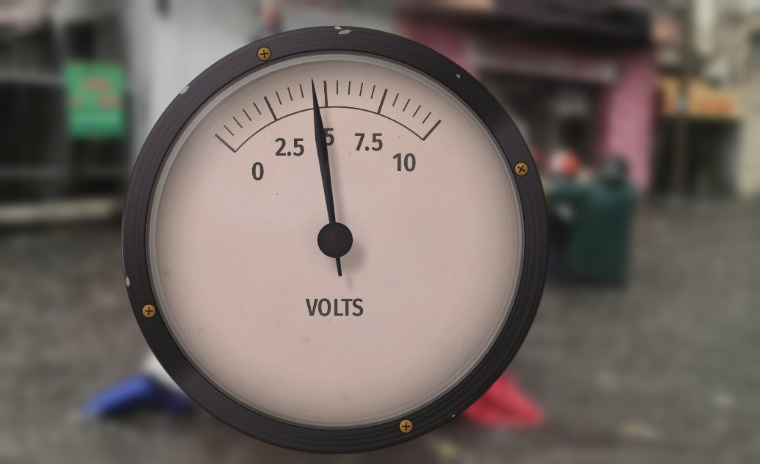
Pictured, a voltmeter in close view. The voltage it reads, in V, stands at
4.5 V
